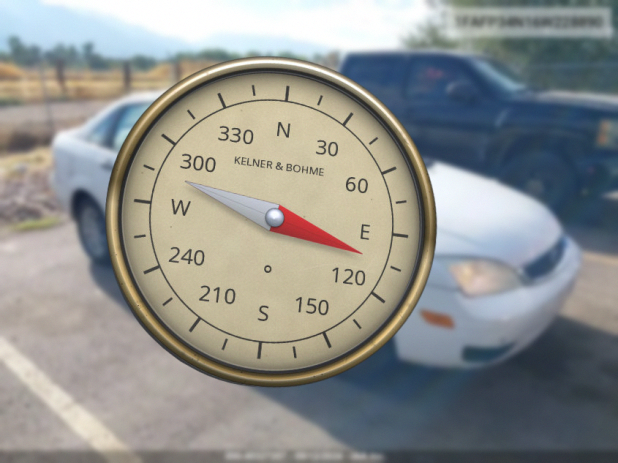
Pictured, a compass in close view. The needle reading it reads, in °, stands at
105 °
